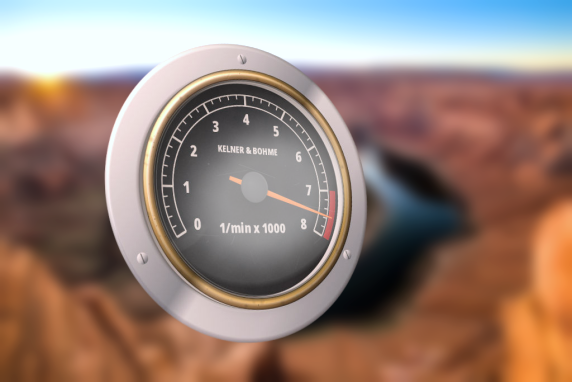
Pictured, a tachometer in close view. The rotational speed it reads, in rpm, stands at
7600 rpm
